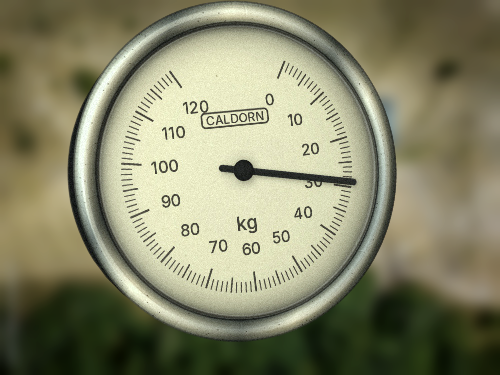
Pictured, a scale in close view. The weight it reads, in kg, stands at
29 kg
